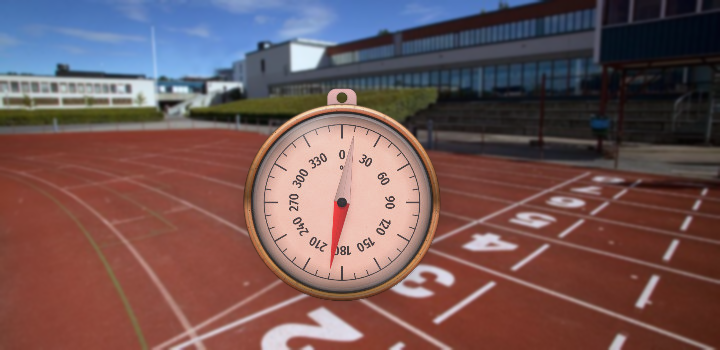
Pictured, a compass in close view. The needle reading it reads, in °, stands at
190 °
